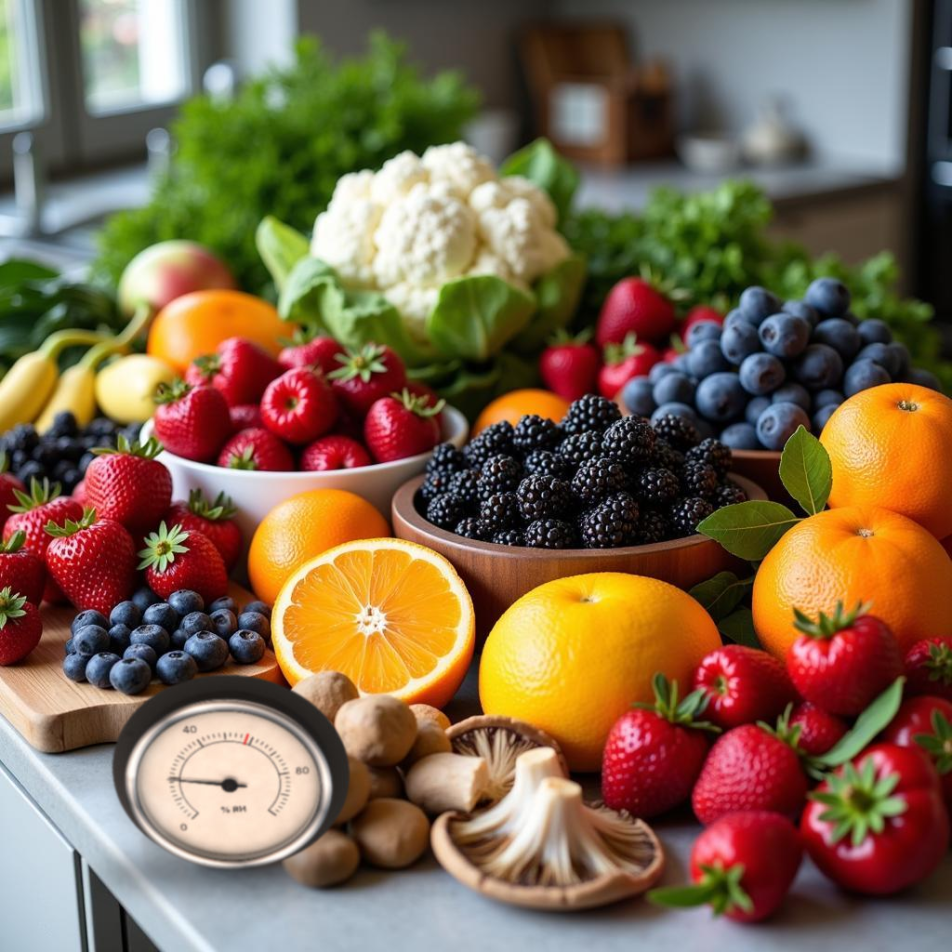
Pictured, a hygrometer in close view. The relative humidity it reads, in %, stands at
20 %
